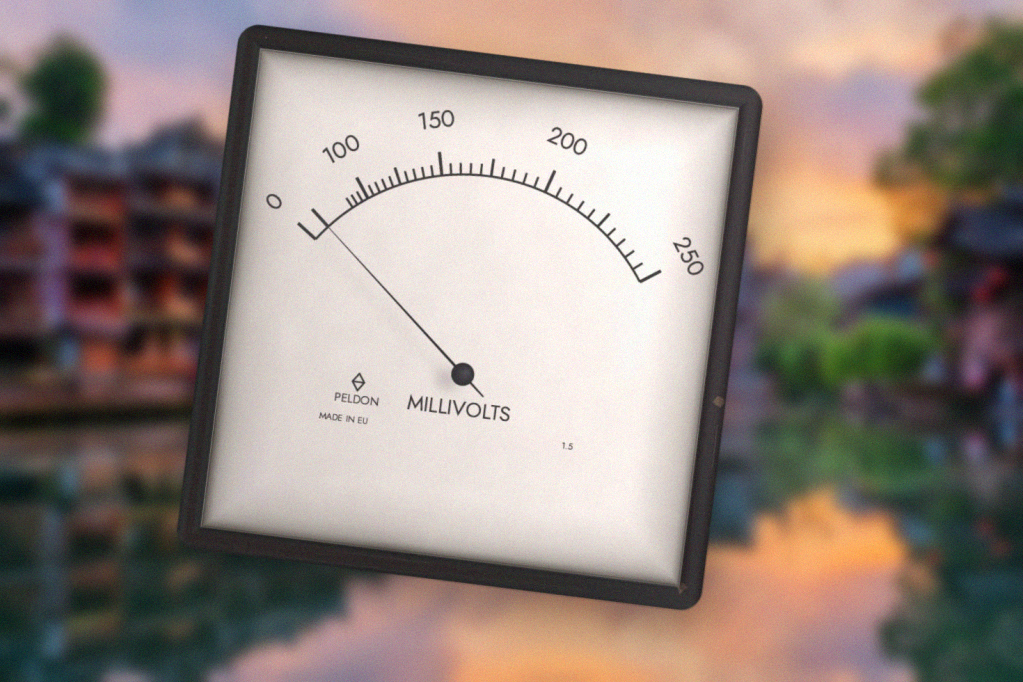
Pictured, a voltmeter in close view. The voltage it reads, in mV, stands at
50 mV
